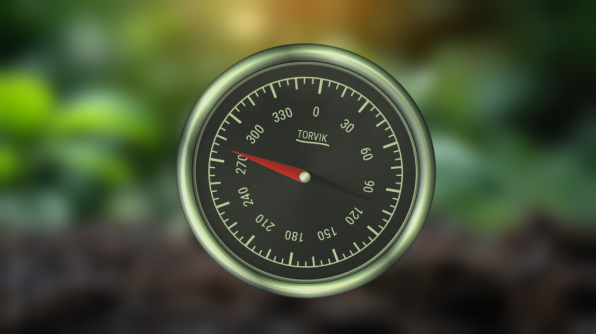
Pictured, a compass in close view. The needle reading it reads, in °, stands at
280 °
